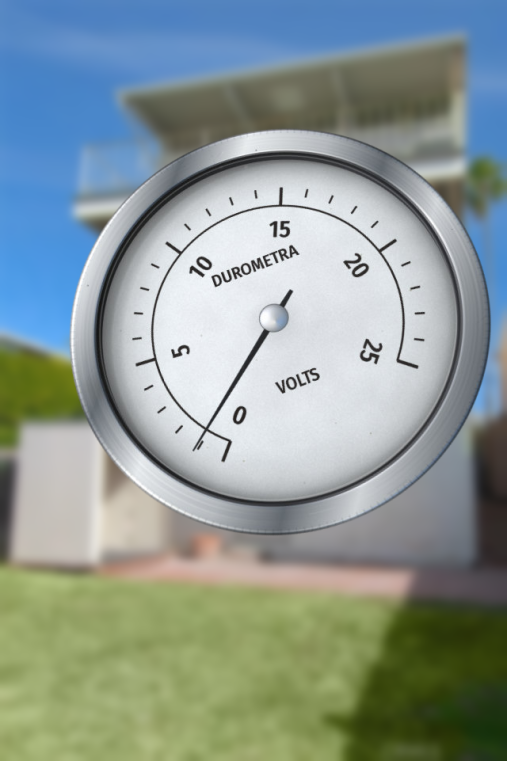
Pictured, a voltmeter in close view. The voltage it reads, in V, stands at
1 V
